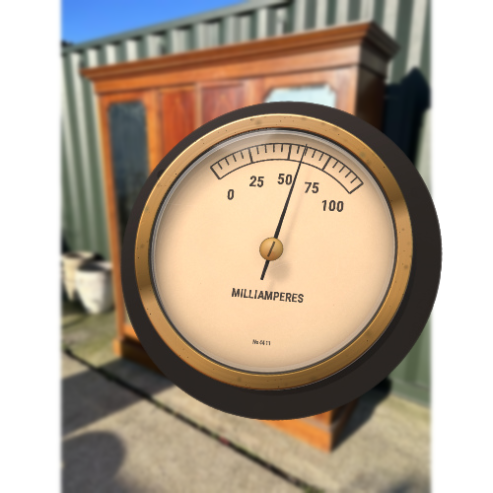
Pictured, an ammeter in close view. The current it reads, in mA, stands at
60 mA
